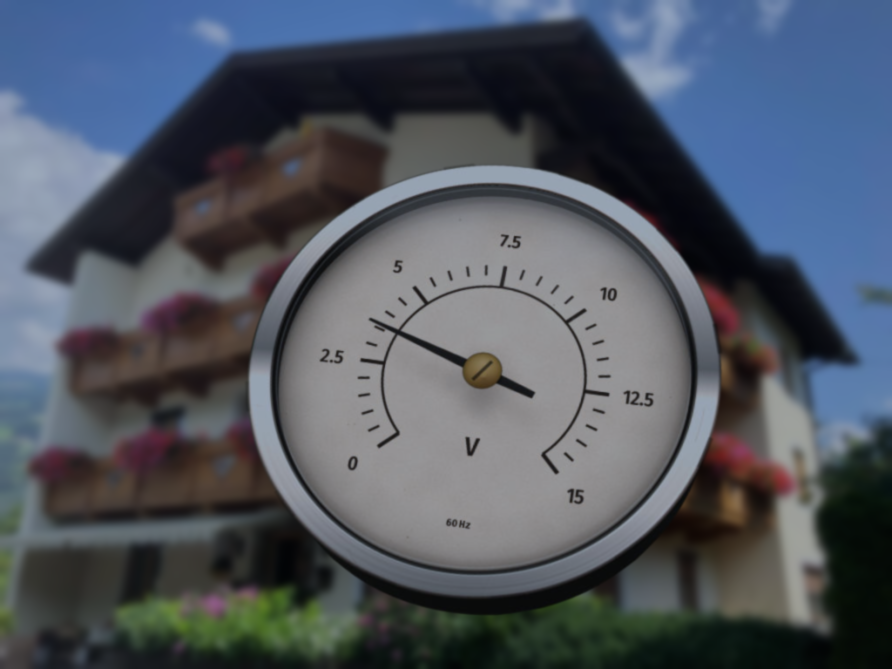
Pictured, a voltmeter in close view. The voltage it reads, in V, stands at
3.5 V
